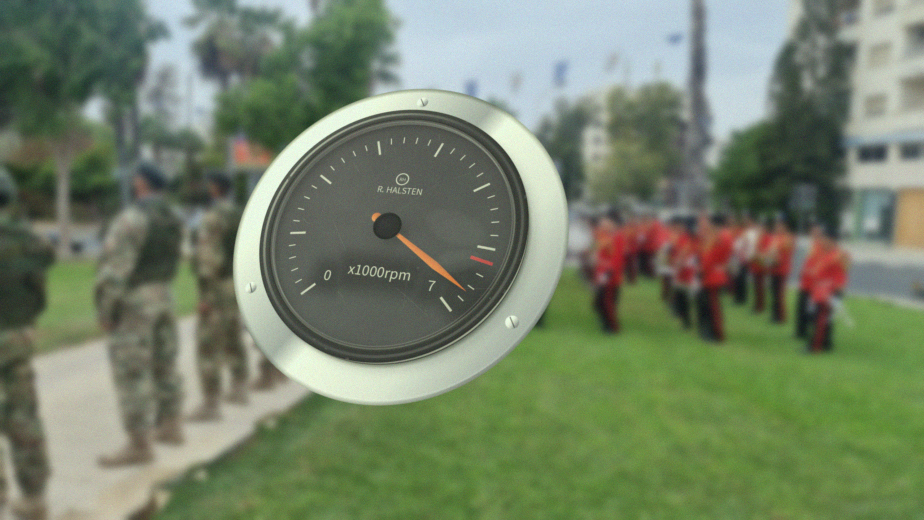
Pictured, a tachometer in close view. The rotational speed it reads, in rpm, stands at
6700 rpm
